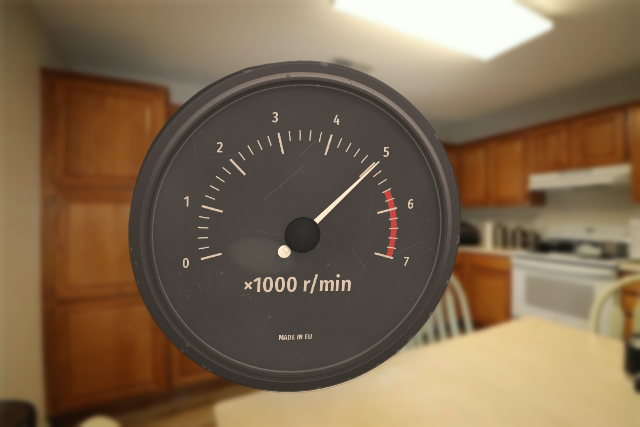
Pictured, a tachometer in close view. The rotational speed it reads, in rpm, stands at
5000 rpm
